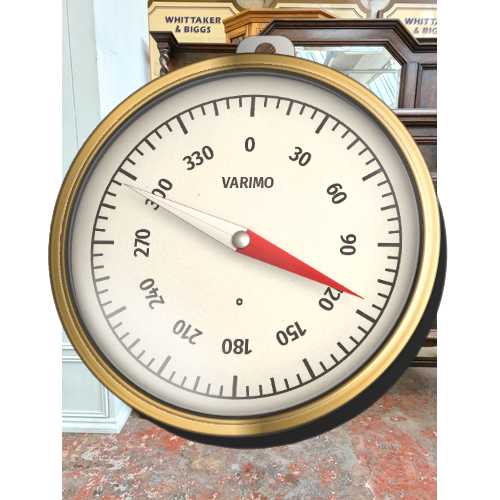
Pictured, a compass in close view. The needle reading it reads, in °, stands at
115 °
